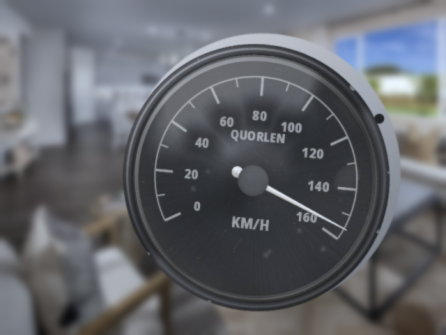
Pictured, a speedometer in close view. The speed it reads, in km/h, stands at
155 km/h
